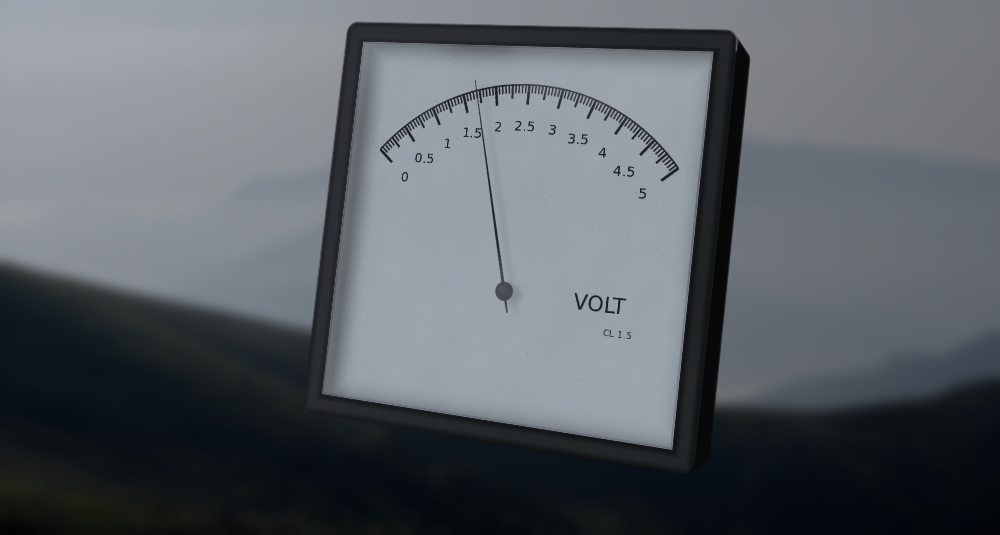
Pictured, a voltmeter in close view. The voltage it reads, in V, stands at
1.75 V
